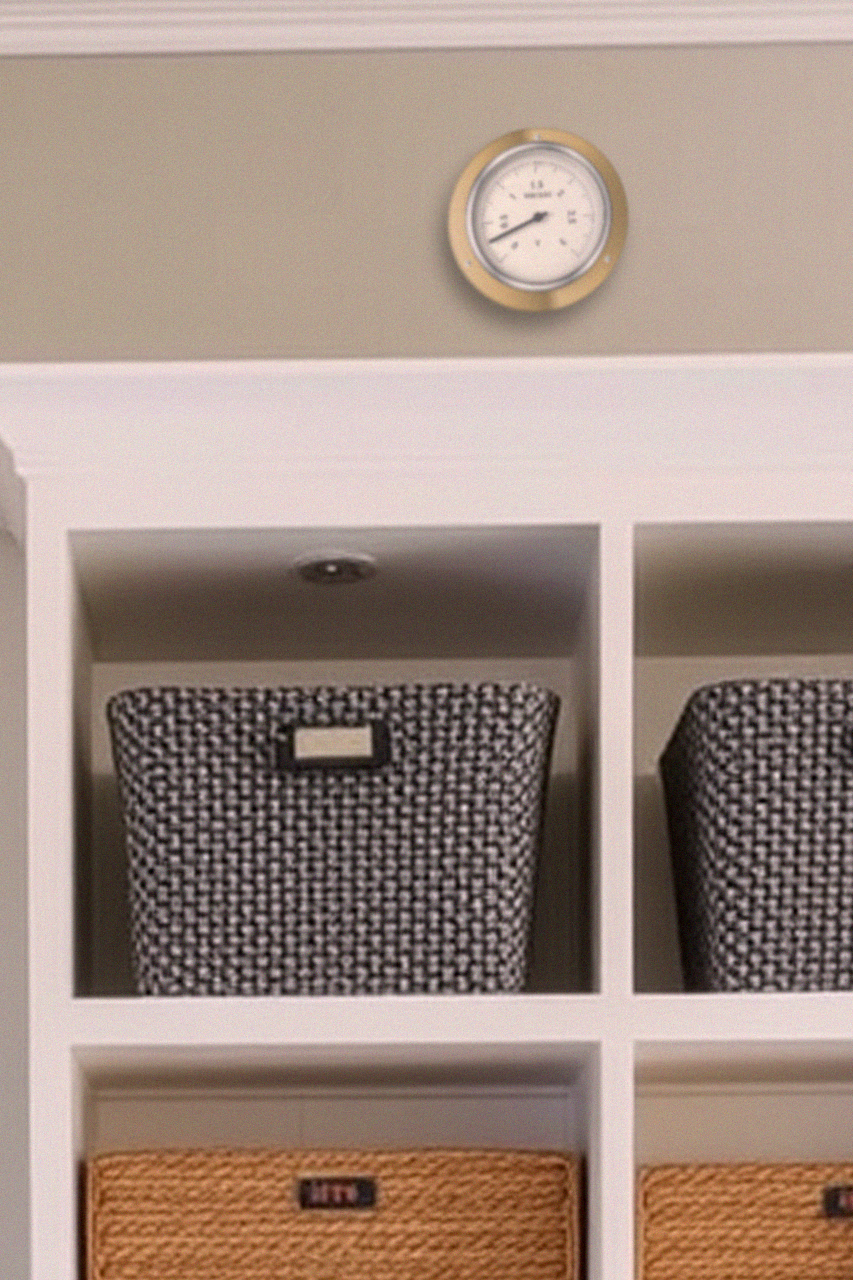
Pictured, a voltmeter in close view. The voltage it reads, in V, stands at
0.25 V
